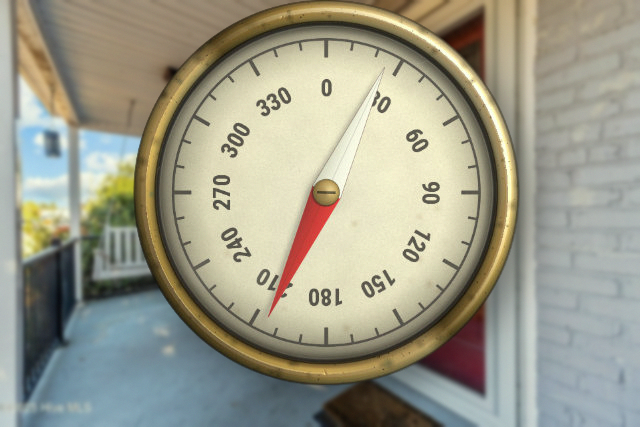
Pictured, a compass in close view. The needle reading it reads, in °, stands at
205 °
